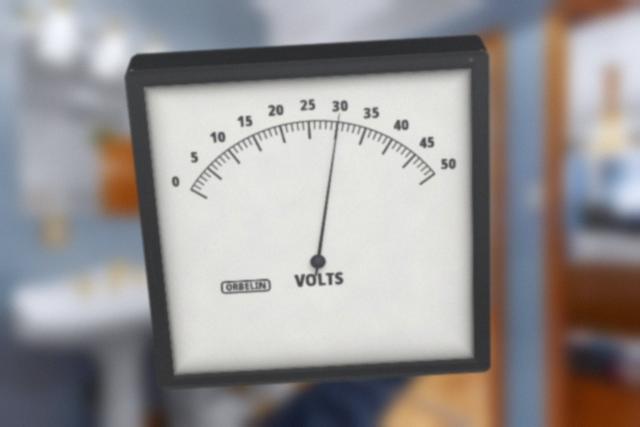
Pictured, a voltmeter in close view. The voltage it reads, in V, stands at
30 V
